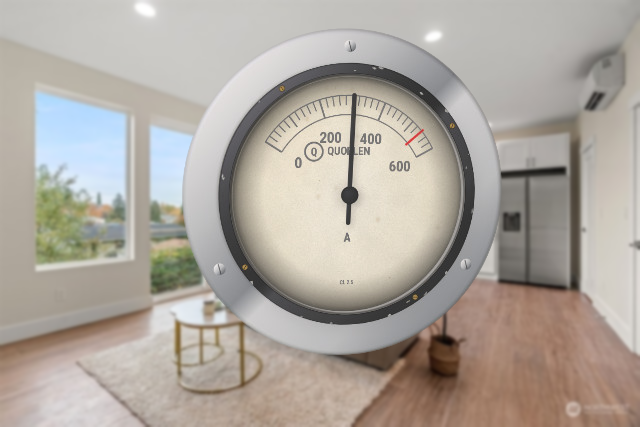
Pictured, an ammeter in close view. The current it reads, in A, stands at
300 A
